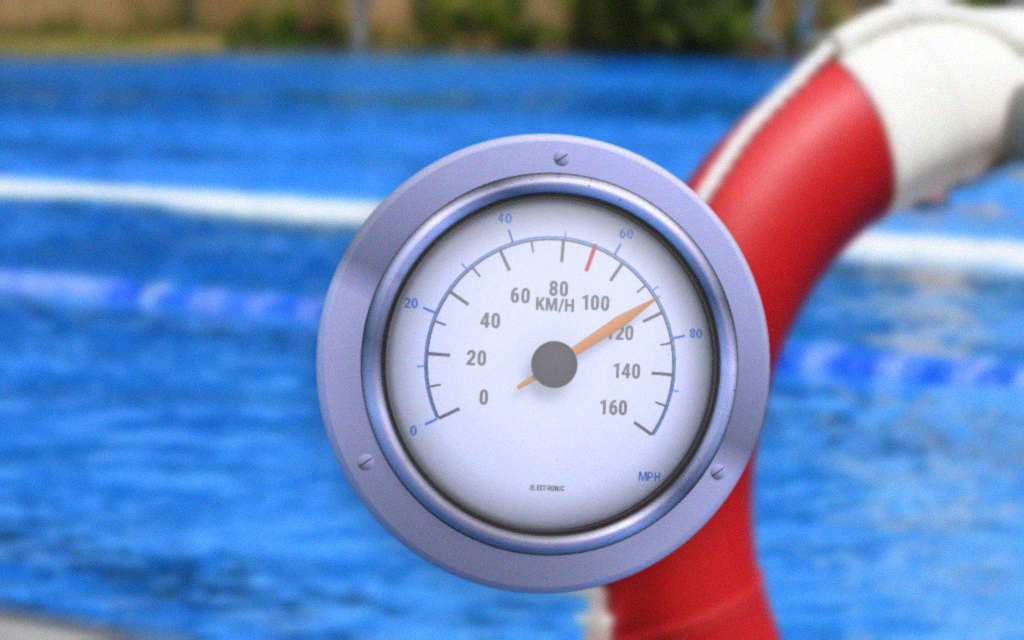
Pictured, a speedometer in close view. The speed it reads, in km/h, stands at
115 km/h
